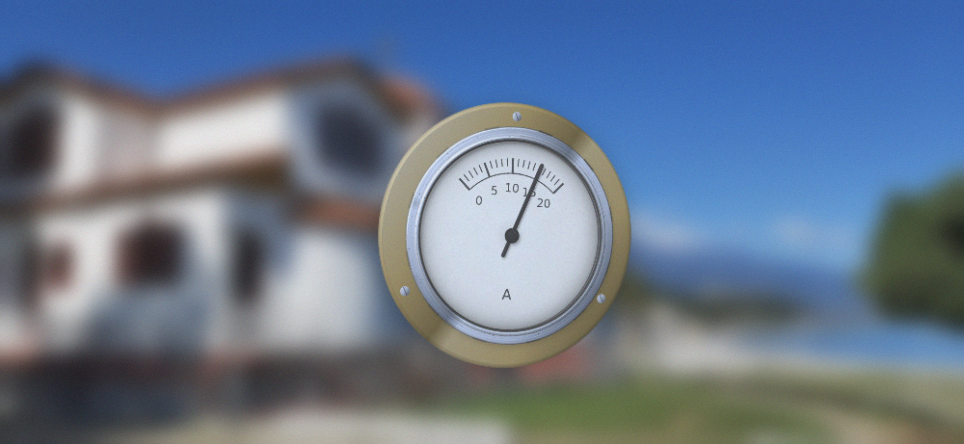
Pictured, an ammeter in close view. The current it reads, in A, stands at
15 A
